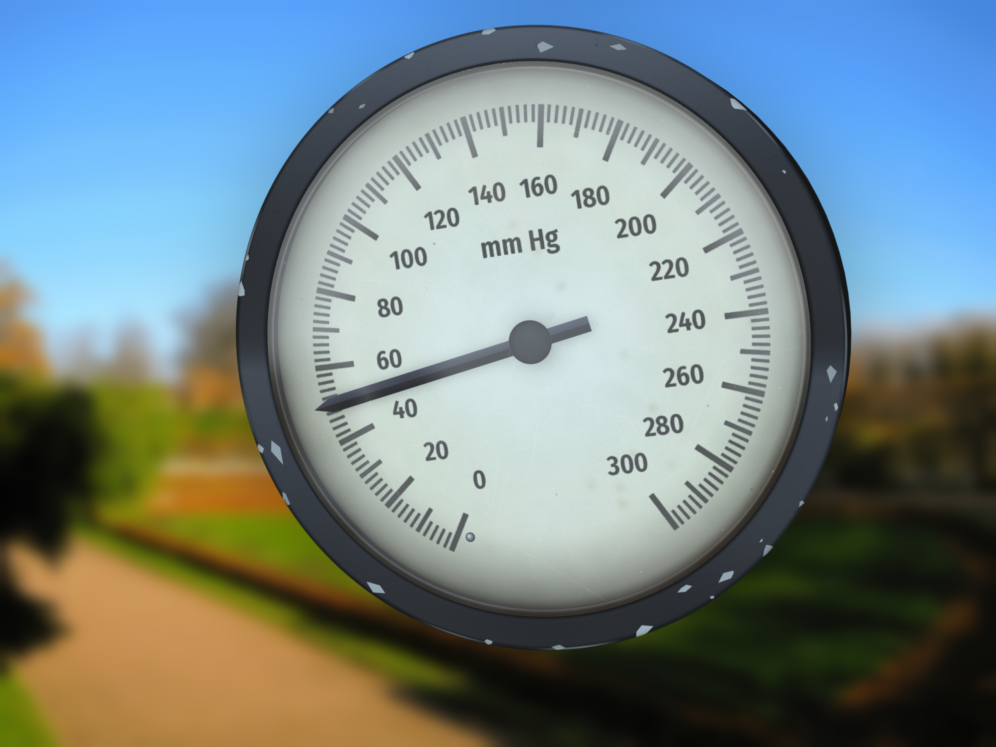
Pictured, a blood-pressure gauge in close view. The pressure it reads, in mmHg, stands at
50 mmHg
